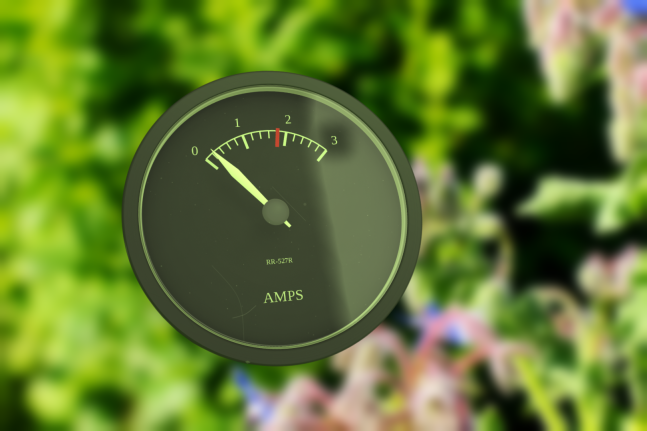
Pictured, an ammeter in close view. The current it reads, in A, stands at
0.2 A
